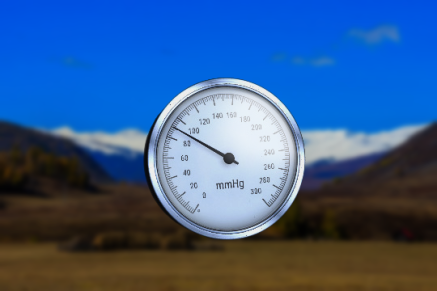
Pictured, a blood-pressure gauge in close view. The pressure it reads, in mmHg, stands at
90 mmHg
